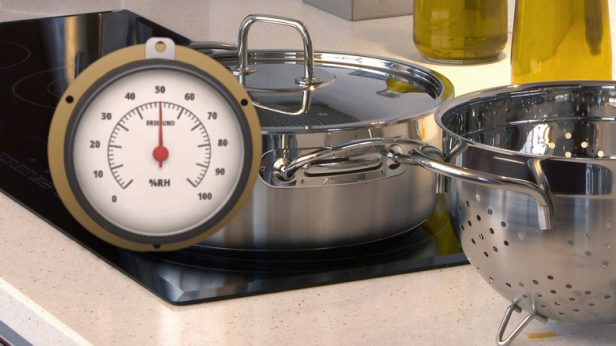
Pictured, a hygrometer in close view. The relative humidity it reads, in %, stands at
50 %
